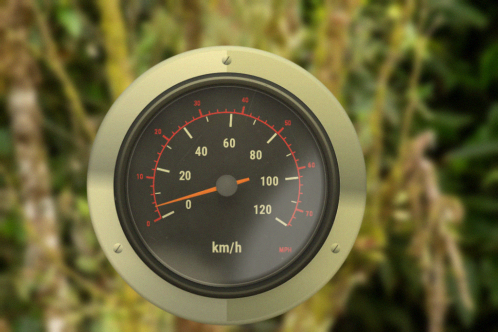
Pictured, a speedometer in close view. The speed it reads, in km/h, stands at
5 km/h
